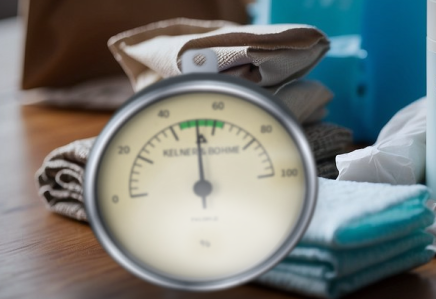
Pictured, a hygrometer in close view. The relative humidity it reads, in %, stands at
52 %
